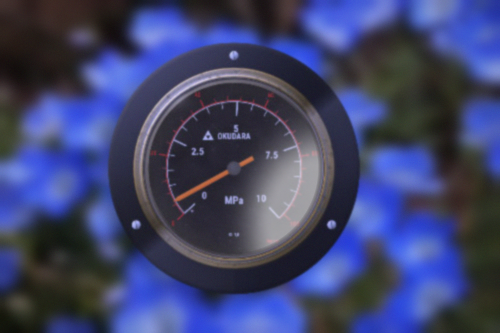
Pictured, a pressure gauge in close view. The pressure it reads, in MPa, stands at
0.5 MPa
